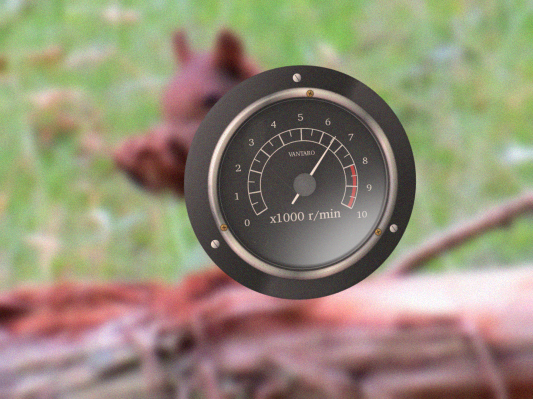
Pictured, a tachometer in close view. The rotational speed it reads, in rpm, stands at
6500 rpm
